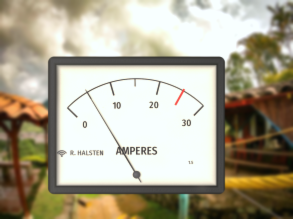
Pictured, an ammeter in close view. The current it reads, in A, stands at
5 A
